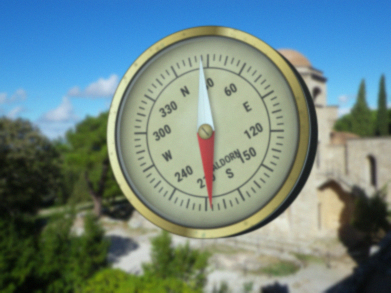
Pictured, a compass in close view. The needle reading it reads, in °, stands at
205 °
